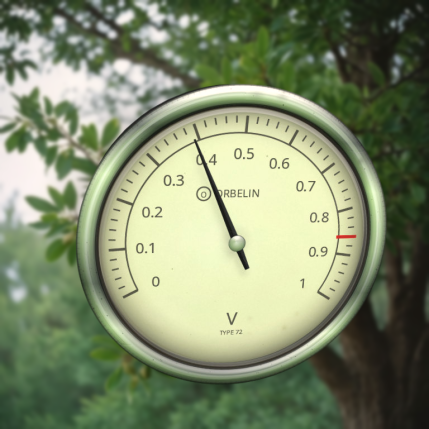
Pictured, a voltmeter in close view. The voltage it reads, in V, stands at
0.39 V
